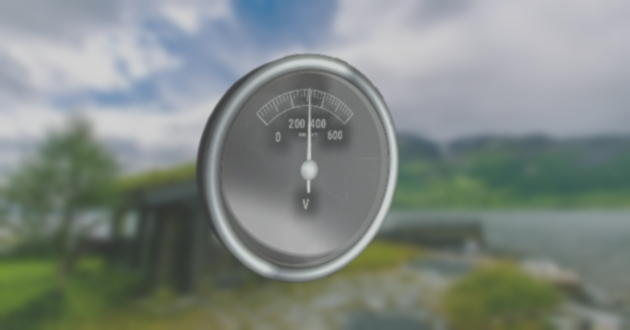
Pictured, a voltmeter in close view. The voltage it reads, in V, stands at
300 V
